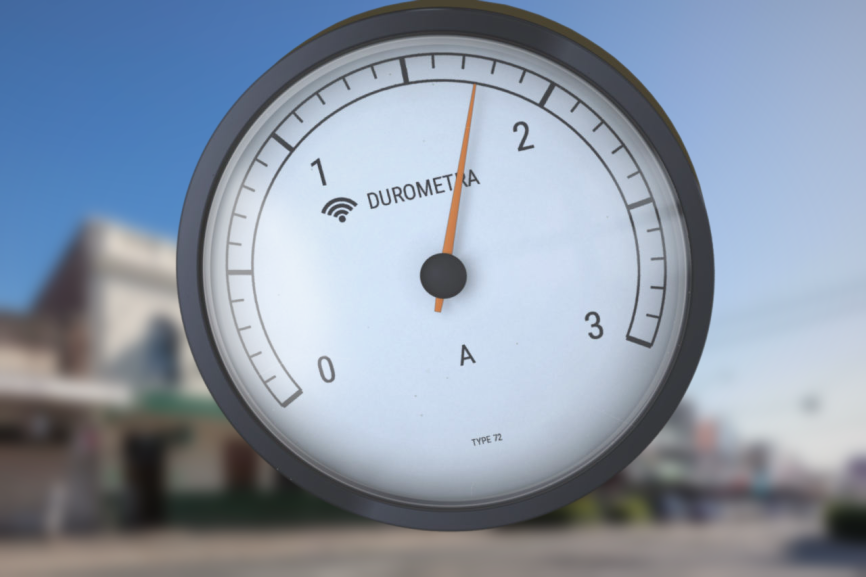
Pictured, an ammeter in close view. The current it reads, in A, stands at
1.75 A
